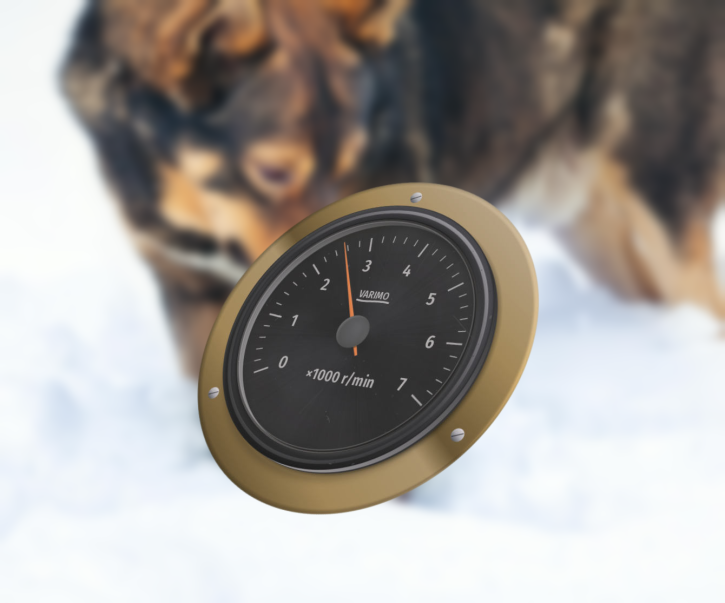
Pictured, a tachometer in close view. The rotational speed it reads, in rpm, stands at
2600 rpm
